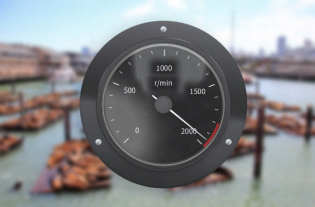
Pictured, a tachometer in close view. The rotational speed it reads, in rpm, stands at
1950 rpm
